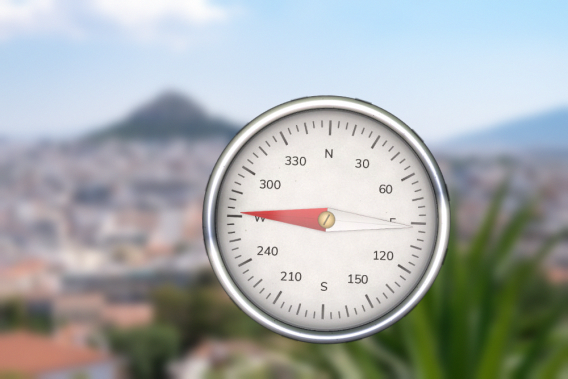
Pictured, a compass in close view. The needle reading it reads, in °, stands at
272.5 °
